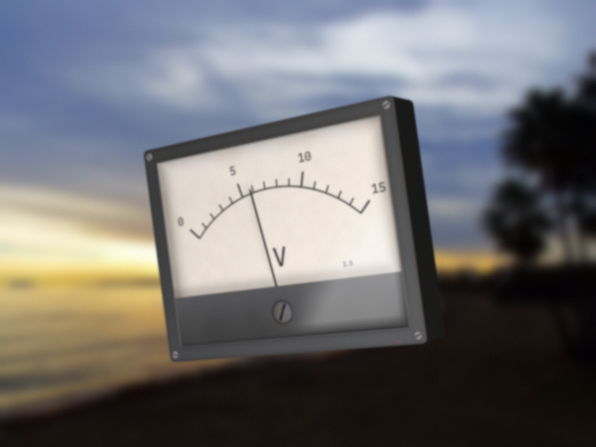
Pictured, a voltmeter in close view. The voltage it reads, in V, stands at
6 V
